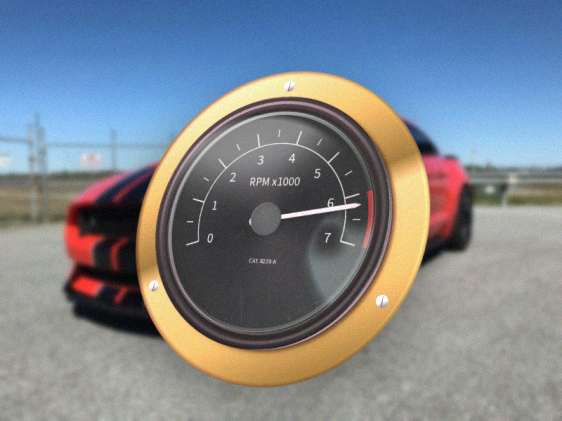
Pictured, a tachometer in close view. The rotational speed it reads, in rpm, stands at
6250 rpm
